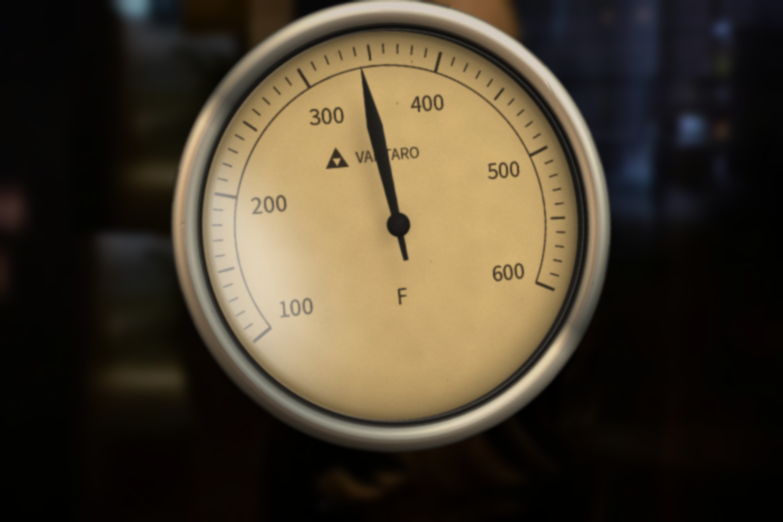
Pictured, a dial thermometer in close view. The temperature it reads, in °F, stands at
340 °F
